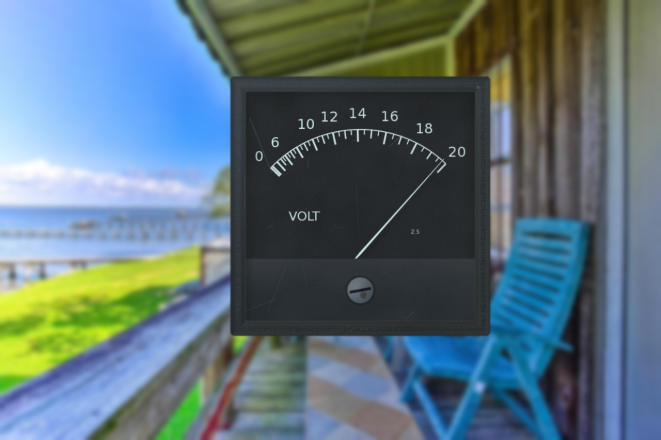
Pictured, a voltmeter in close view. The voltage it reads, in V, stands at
19.75 V
